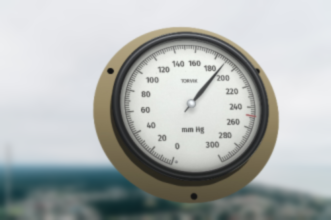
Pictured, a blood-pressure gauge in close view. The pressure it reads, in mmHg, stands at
190 mmHg
